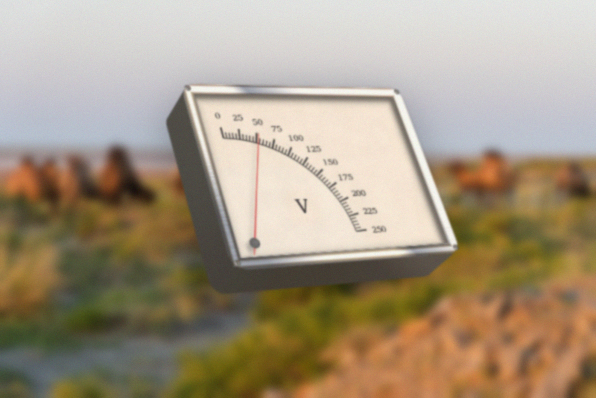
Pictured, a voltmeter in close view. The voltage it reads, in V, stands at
50 V
